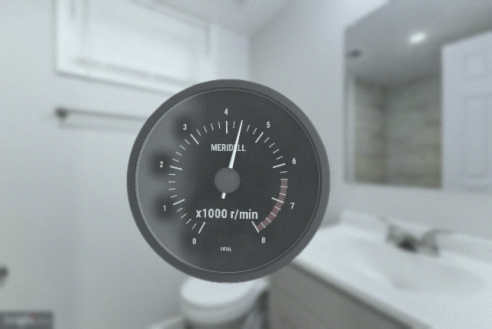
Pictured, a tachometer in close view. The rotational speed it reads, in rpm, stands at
4400 rpm
